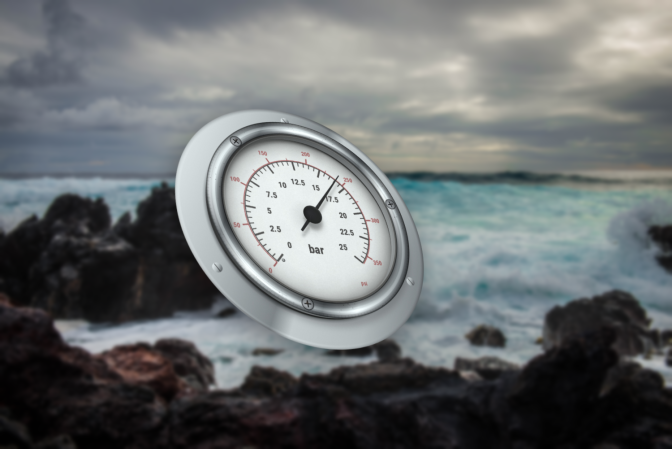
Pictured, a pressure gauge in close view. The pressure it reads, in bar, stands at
16.5 bar
